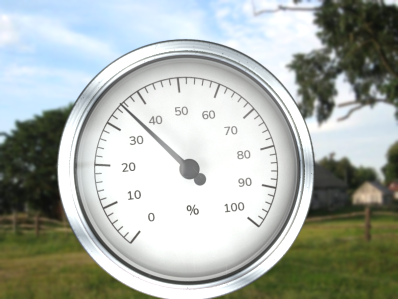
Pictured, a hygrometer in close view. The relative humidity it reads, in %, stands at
35 %
